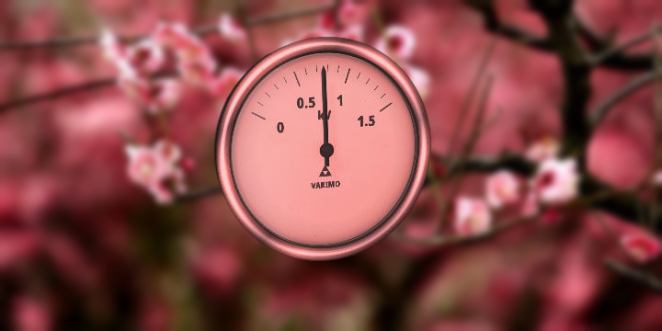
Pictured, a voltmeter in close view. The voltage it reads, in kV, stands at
0.75 kV
